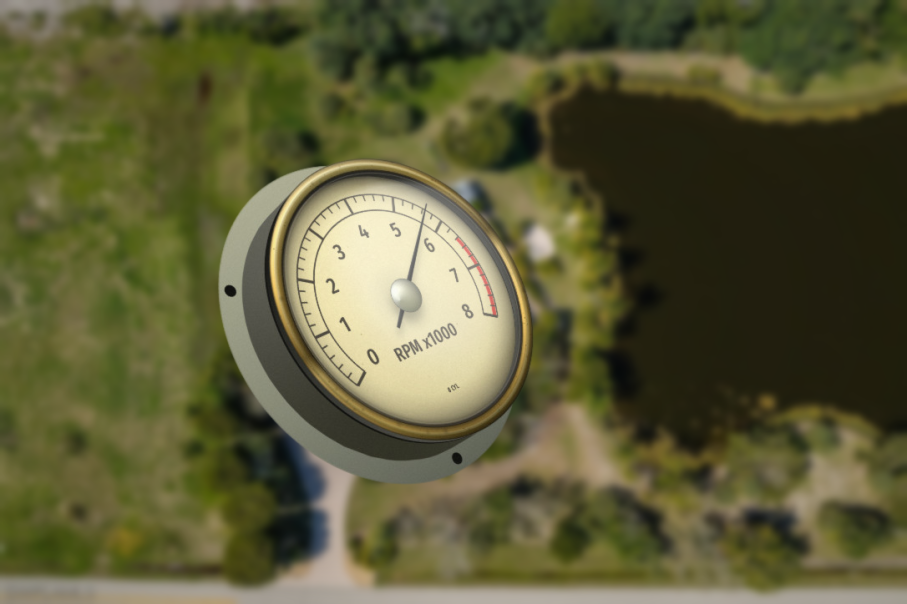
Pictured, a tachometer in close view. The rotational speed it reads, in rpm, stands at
5600 rpm
